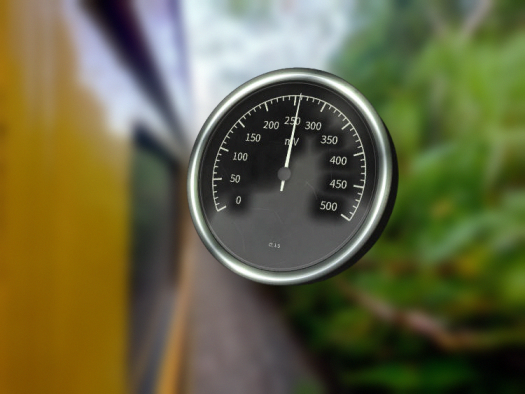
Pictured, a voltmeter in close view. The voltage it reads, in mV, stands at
260 mV
